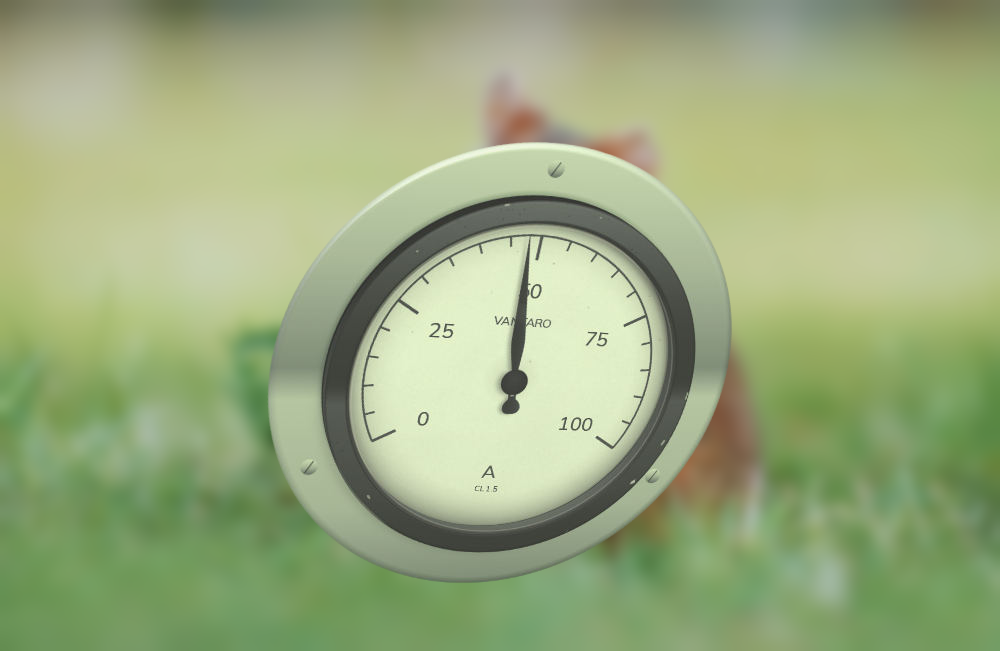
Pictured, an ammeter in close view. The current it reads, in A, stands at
47.5 A
